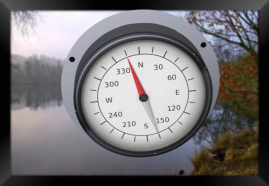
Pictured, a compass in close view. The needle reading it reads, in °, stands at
345 °
